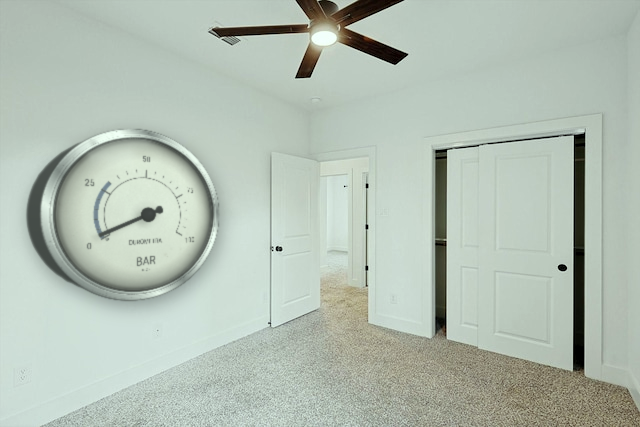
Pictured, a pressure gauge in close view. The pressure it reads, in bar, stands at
2.5 bar
